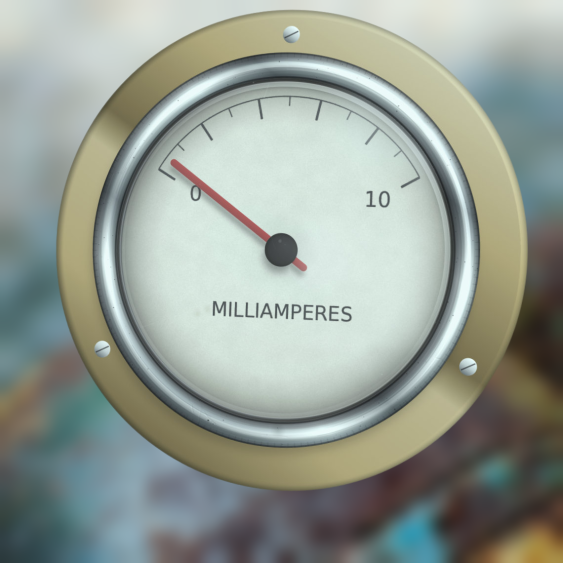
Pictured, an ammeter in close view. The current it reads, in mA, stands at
0.5 mA
